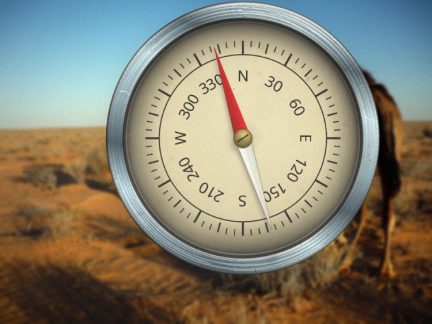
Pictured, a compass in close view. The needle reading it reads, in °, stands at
342.5 °
